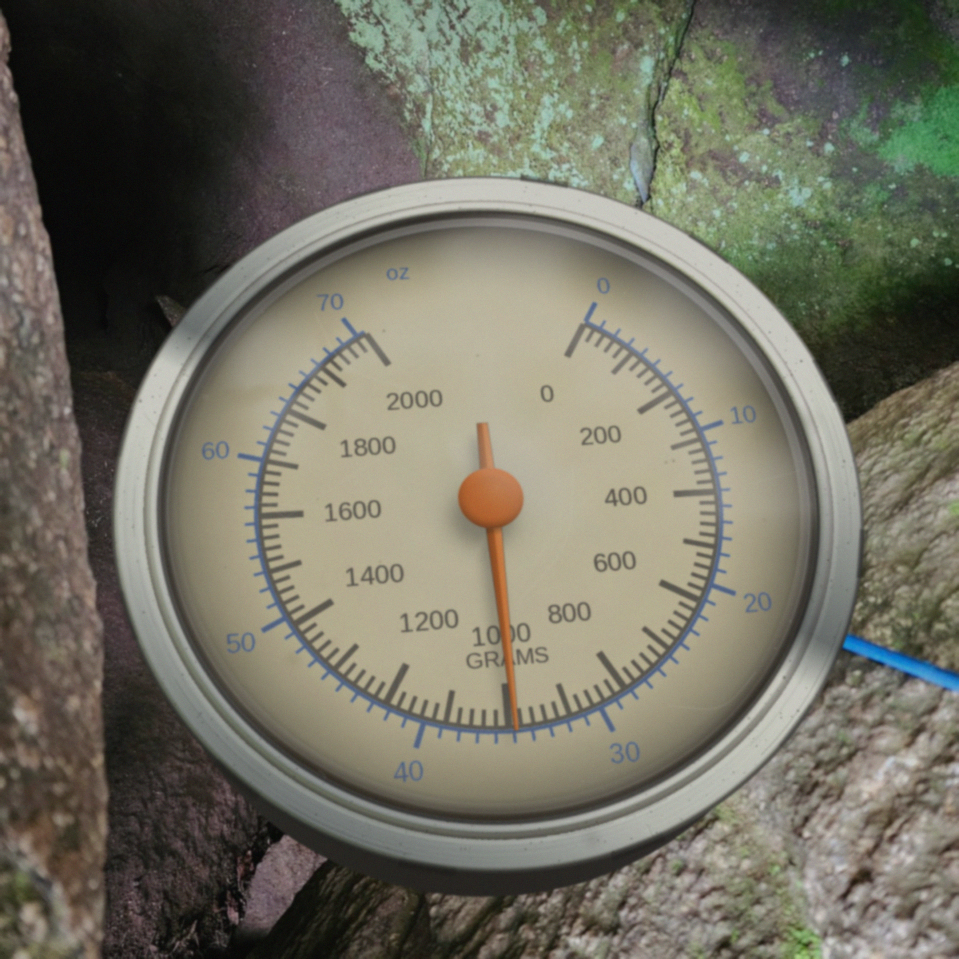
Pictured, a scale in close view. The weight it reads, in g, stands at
990 g
